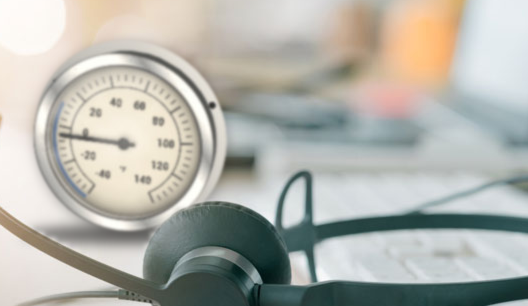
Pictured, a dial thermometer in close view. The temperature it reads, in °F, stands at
-4 °F
